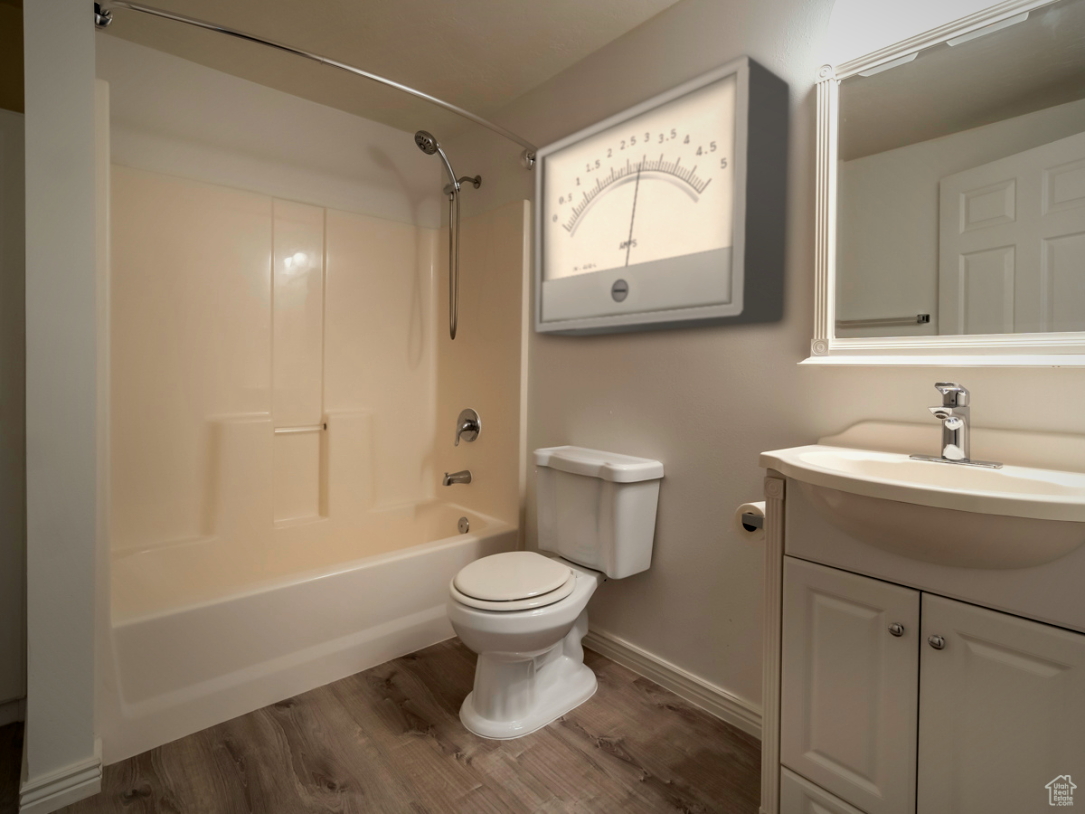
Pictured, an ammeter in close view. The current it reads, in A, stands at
3 A
